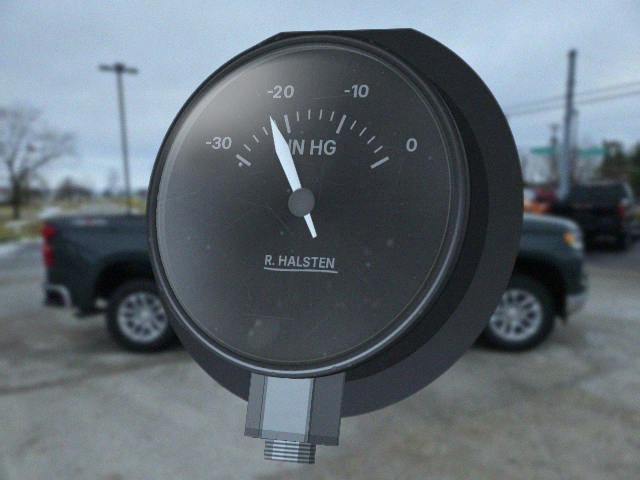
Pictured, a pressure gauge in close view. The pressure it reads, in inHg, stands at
-22 inHg
